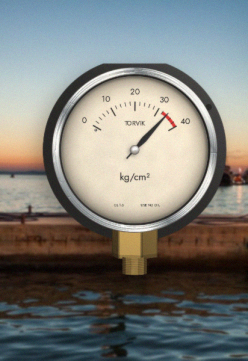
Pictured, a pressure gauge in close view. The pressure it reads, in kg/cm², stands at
34 kg/cm²
